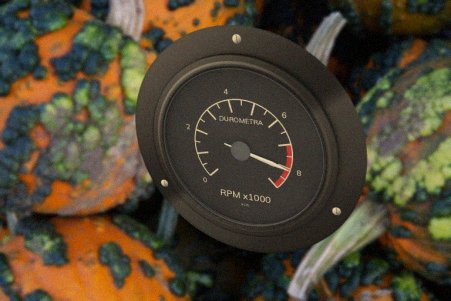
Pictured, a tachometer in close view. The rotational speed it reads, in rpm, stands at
8000 rpm
